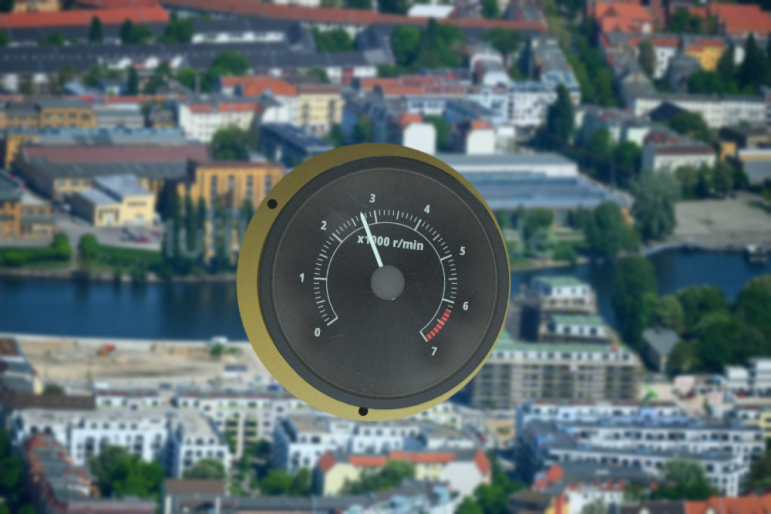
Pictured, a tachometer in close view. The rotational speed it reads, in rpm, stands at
2700 rpm
